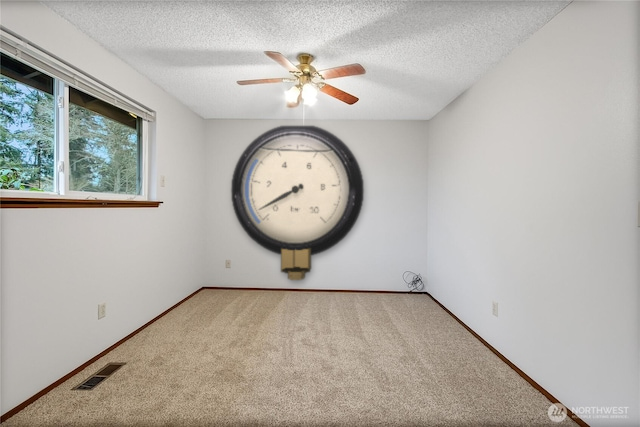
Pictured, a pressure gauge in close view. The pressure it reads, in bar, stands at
0.5 bar
